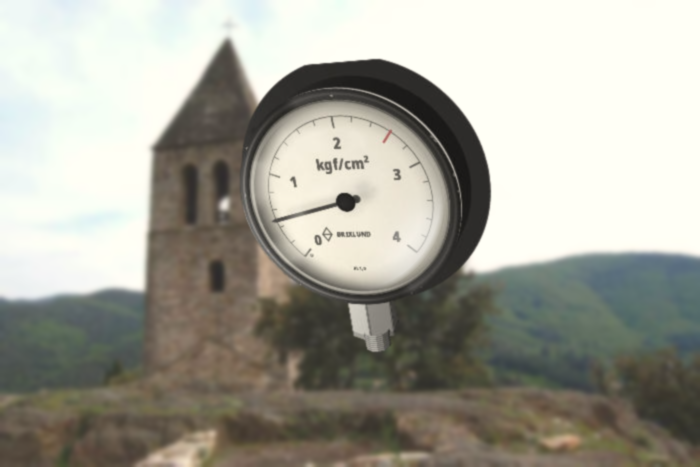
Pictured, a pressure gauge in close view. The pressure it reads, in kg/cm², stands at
0.5 kg/cm²
